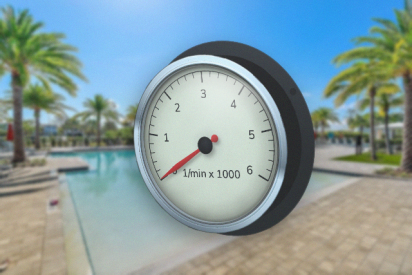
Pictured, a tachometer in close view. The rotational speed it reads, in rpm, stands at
0 rpm
